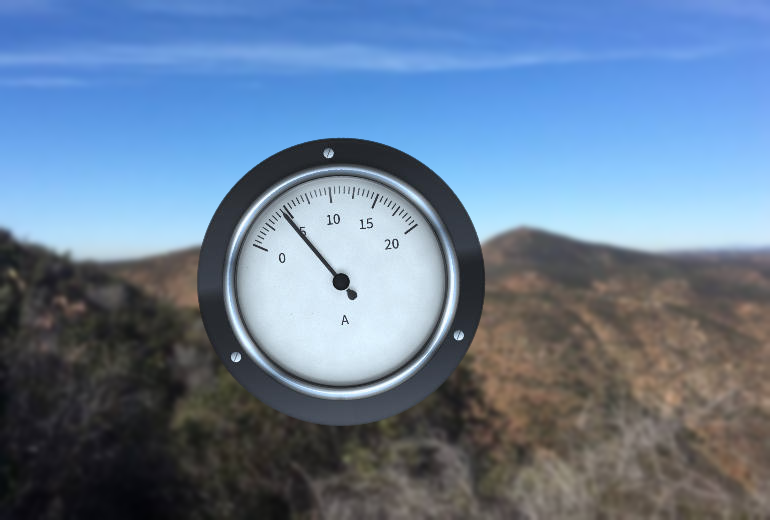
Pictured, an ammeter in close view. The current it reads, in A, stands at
4.5 A
